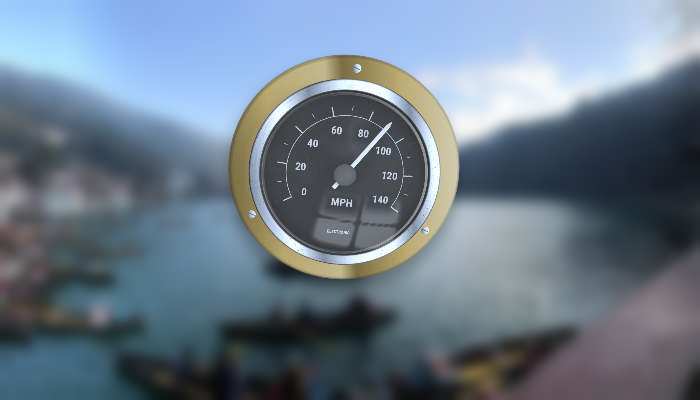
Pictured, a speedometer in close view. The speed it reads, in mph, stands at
90 mph
